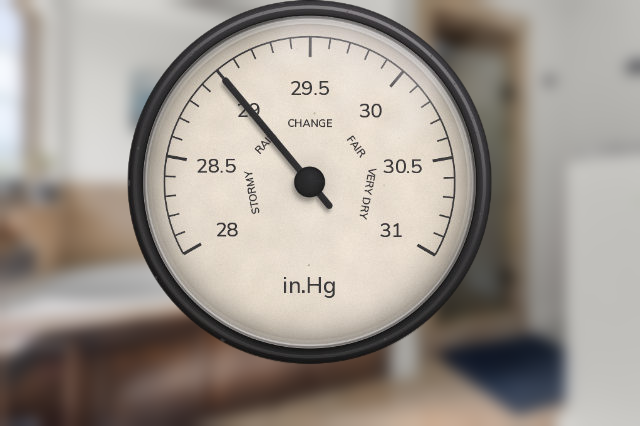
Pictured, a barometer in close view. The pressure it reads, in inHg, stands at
29 inHg
